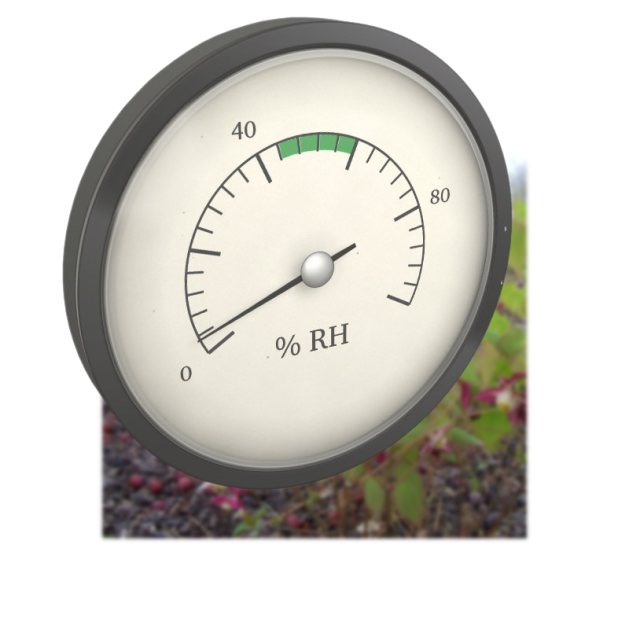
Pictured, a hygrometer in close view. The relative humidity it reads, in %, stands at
4 %
